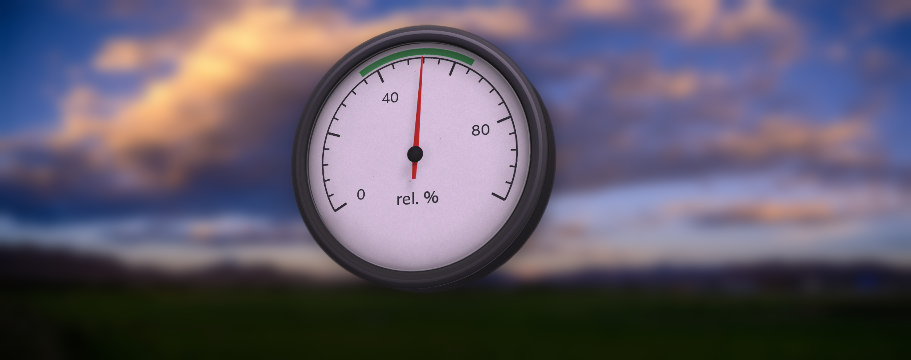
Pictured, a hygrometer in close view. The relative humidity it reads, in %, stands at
52 %
